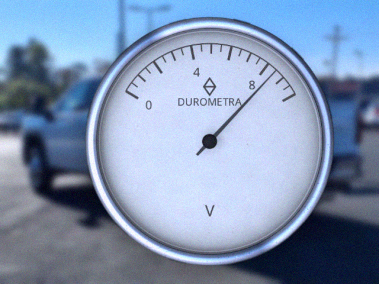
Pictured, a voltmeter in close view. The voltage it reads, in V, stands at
8.5 V
